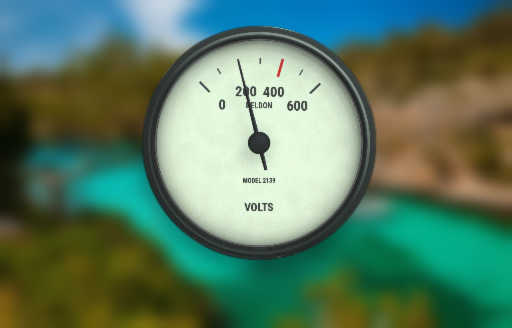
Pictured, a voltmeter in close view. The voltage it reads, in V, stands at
200 V
